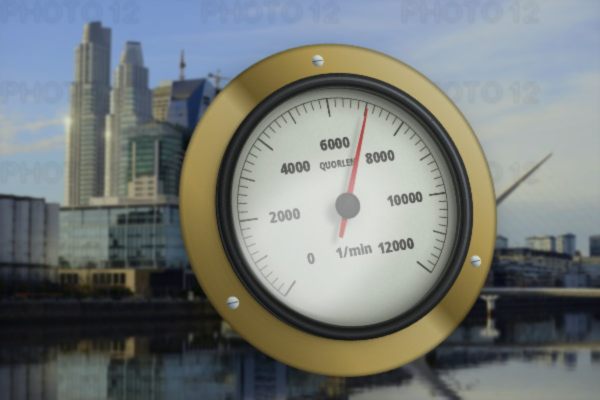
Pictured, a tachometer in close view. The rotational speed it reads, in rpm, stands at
7000 rpm
